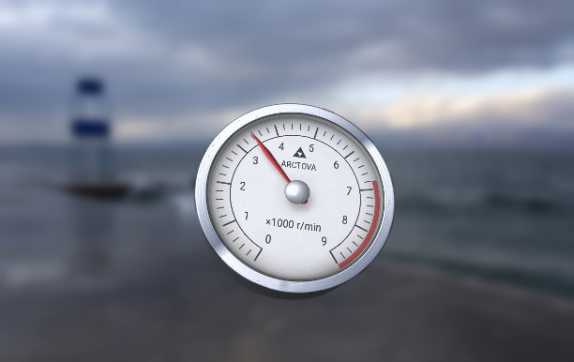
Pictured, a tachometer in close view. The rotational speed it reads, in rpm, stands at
3400 rpm
